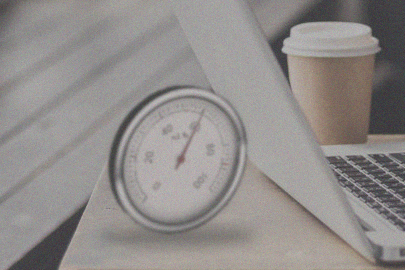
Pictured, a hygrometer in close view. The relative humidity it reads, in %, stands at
60 %
